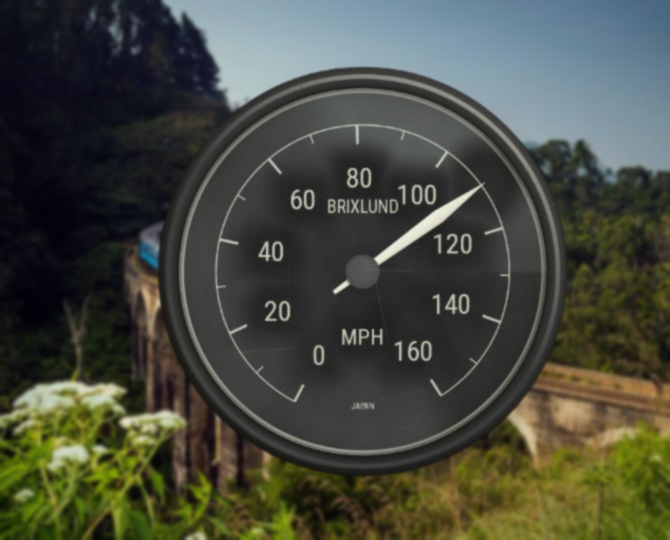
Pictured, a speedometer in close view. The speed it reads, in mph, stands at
110 mph
